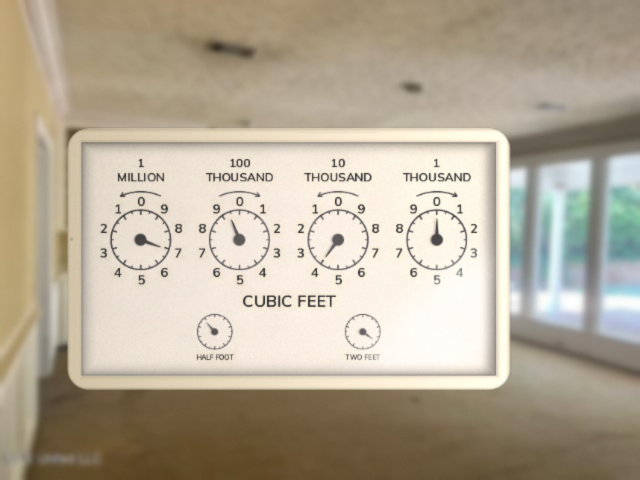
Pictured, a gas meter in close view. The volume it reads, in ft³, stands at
694000 ft³
